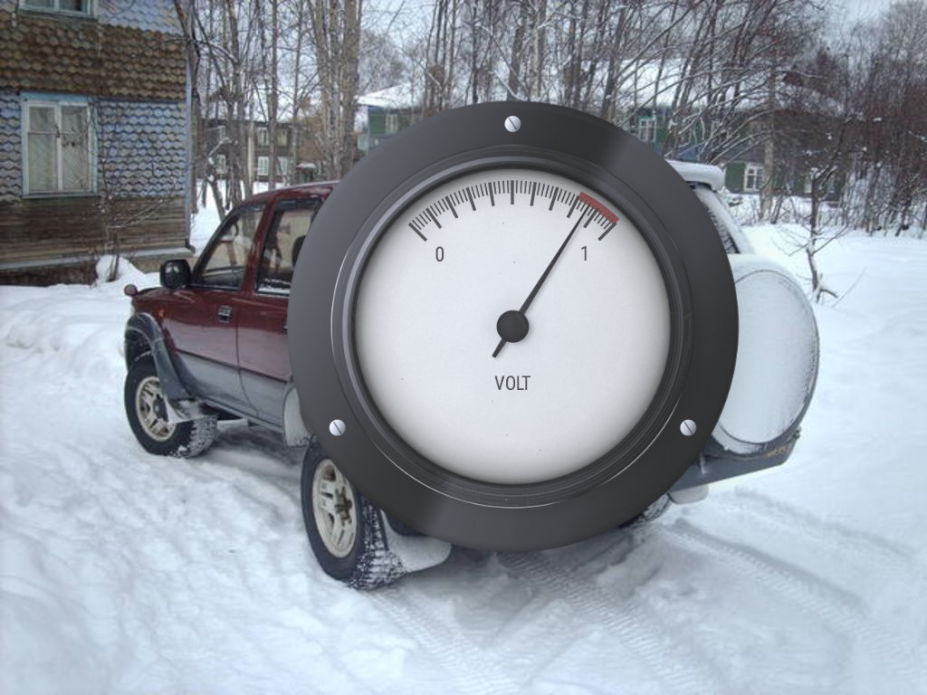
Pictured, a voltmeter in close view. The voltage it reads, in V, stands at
0.86 V
